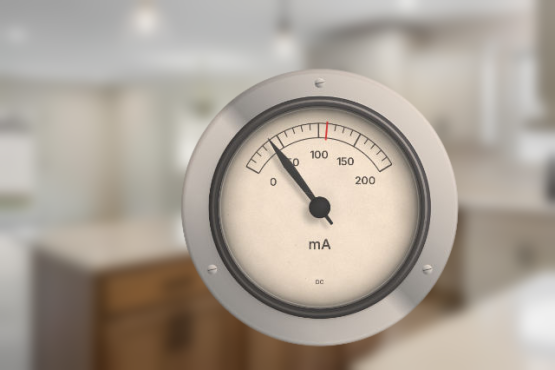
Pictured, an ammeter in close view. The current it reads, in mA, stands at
40 mA
